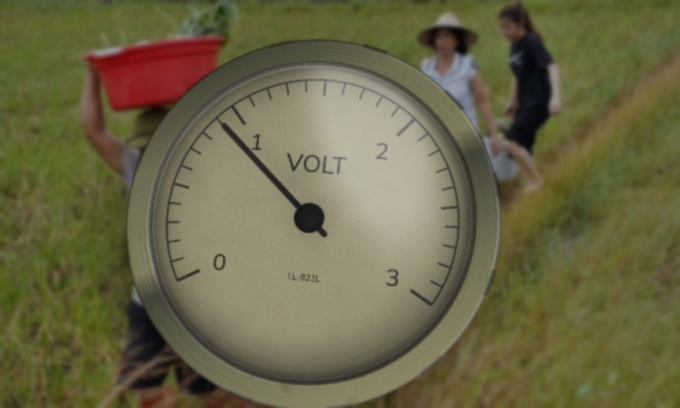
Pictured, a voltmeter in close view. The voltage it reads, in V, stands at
0.9 V
